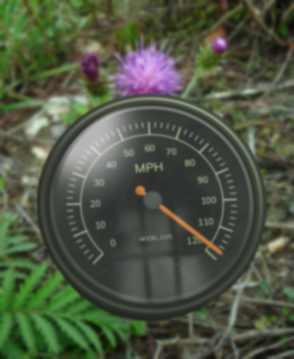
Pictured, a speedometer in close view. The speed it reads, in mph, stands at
118 mph
